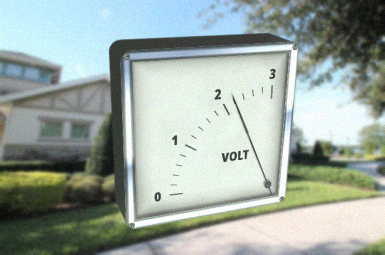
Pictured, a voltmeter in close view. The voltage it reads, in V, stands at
2.2 V
